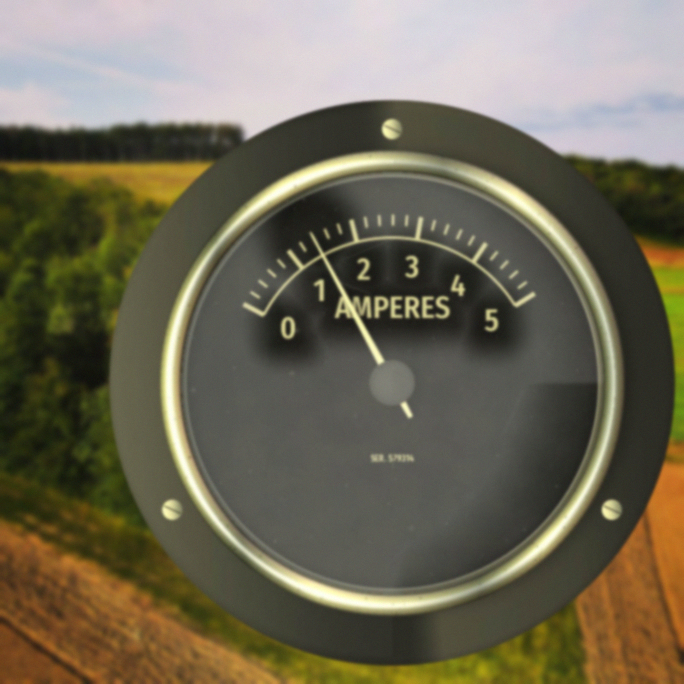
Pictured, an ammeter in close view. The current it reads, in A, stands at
1.4 A
